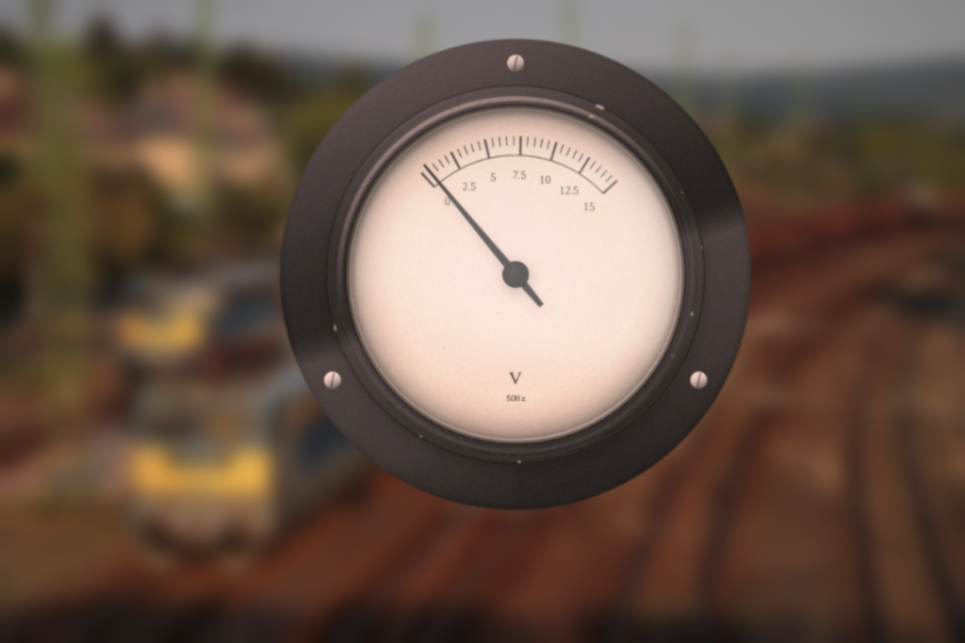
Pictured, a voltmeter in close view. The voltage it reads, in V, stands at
0.5 V
